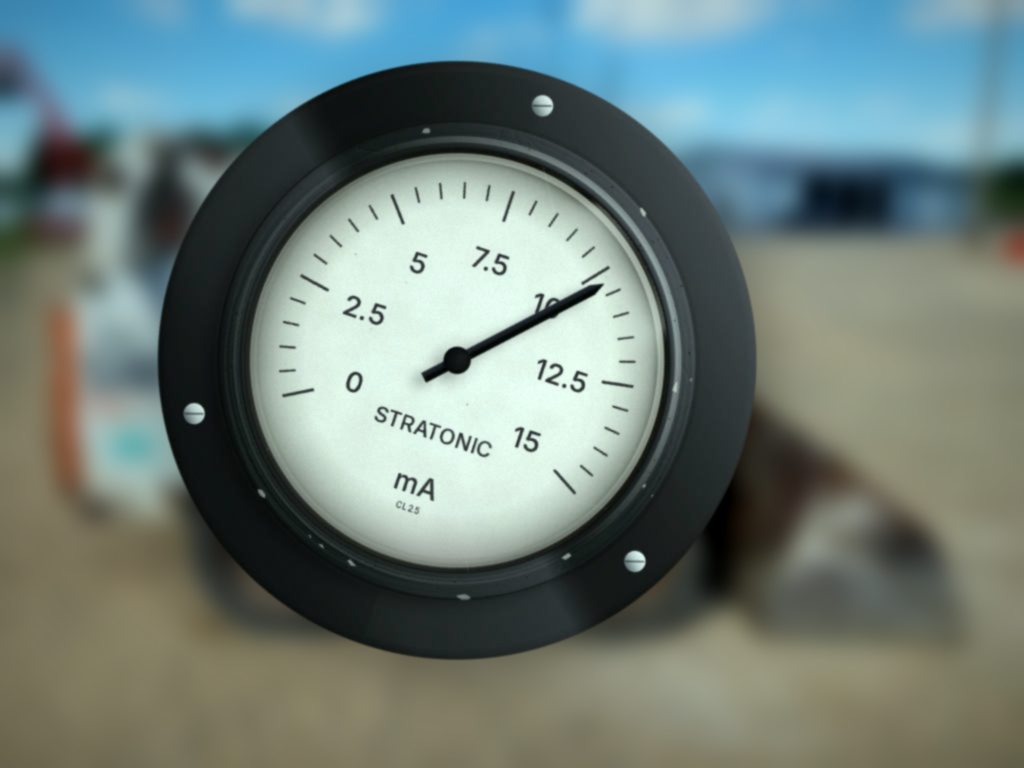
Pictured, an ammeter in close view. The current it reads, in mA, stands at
10.25 mA
